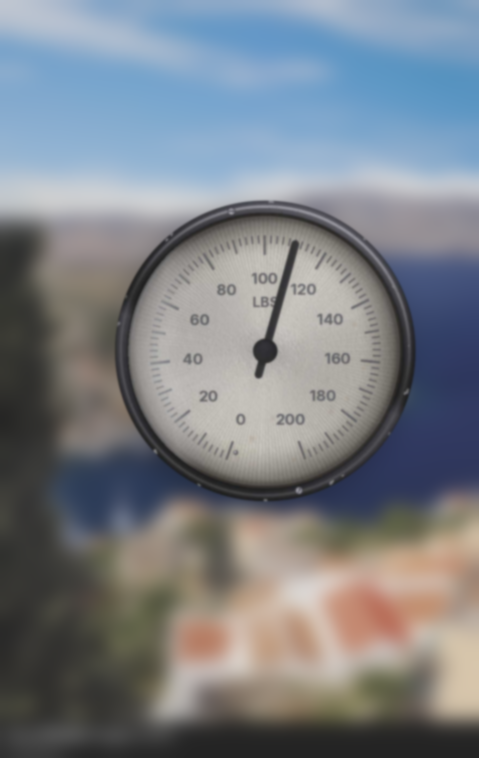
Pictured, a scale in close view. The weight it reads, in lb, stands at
110 lb
